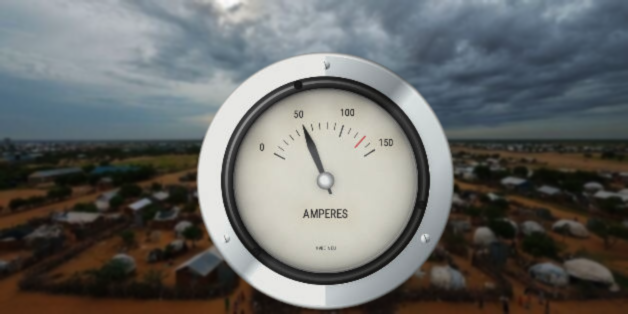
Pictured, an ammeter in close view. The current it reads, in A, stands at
50 A
